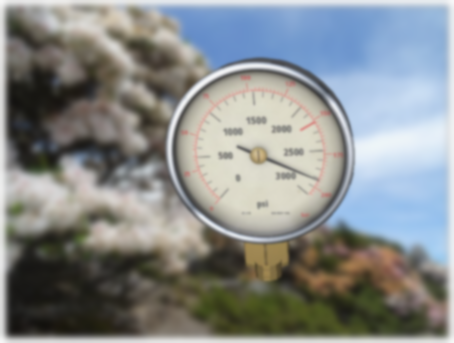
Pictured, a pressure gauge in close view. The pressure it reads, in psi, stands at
2800 psi
